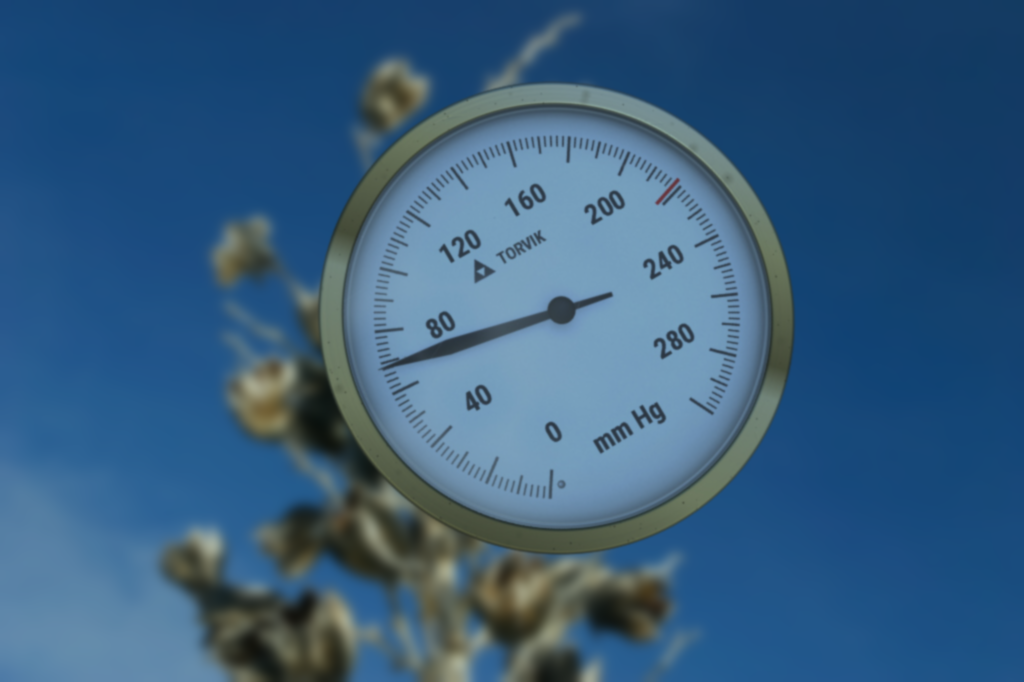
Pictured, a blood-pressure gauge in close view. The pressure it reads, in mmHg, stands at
68 mmHg
